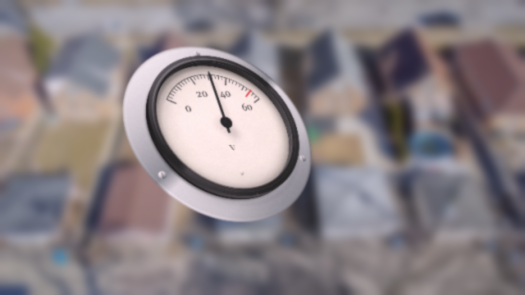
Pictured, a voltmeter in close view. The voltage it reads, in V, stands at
30 V
